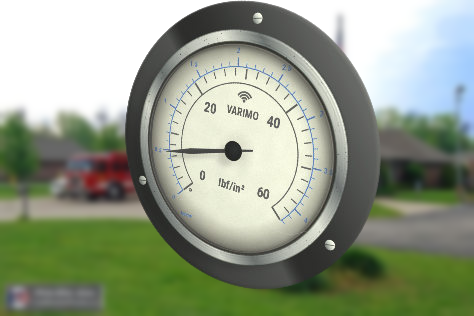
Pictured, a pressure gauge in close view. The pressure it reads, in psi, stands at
7 psi
